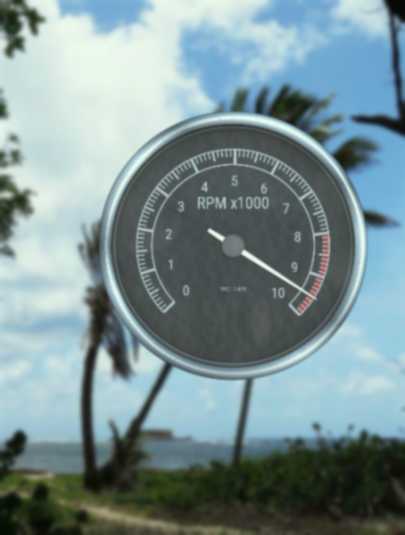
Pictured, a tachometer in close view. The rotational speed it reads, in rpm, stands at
9500 rpm
